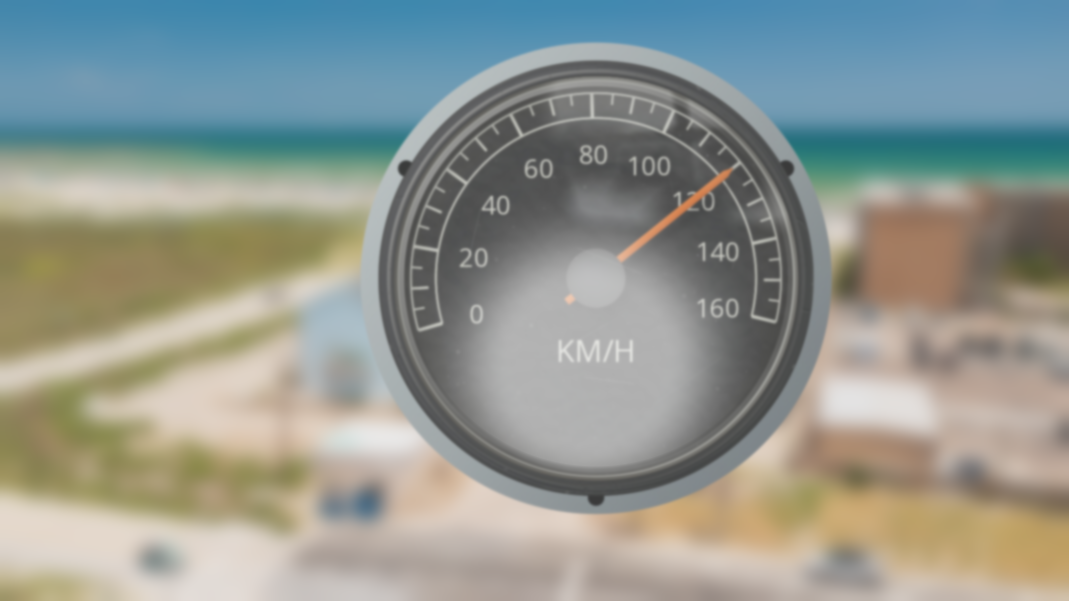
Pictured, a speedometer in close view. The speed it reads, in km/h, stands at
120 km/h
